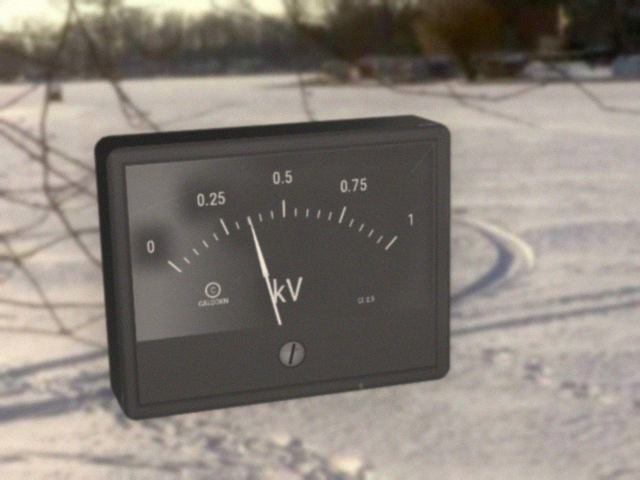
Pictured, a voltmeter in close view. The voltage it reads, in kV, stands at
0.35 kV
